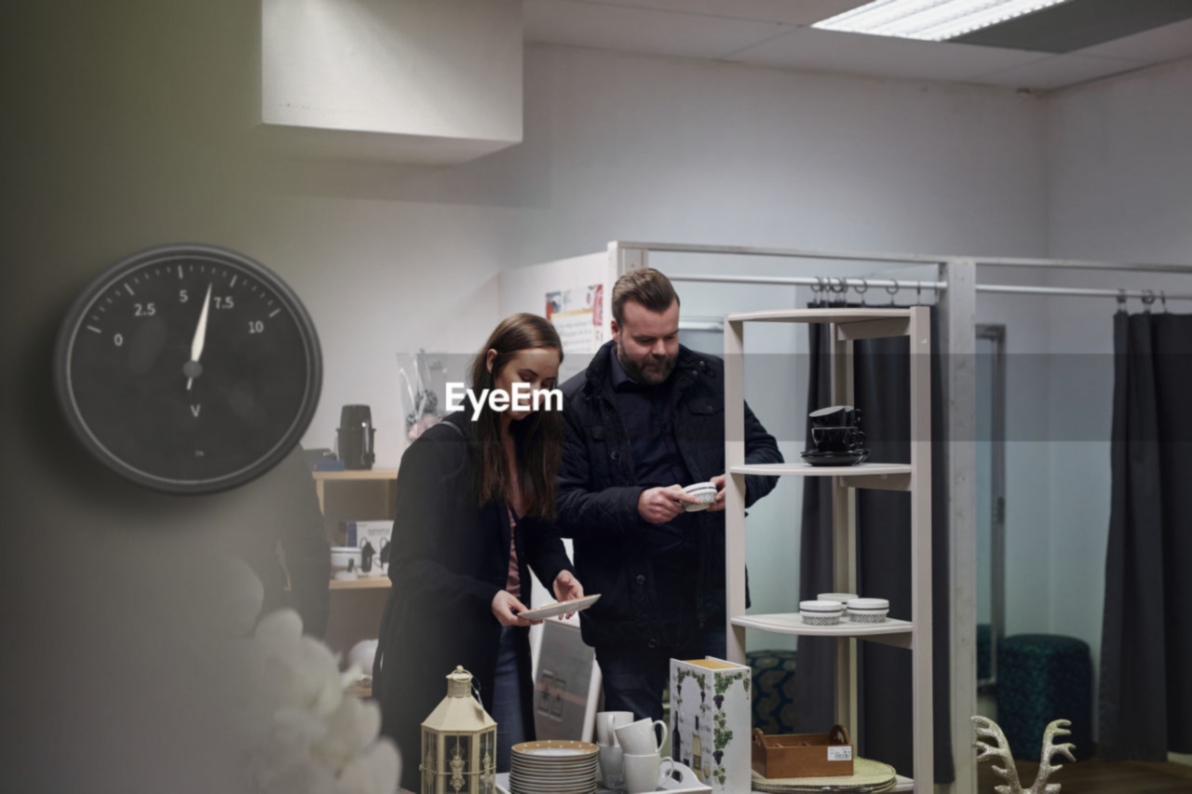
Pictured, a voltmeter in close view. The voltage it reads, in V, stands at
6.5 V
